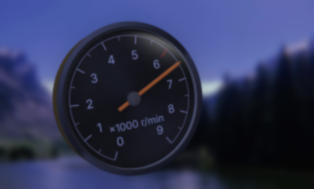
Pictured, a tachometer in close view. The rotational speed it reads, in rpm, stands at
6500 rpm
